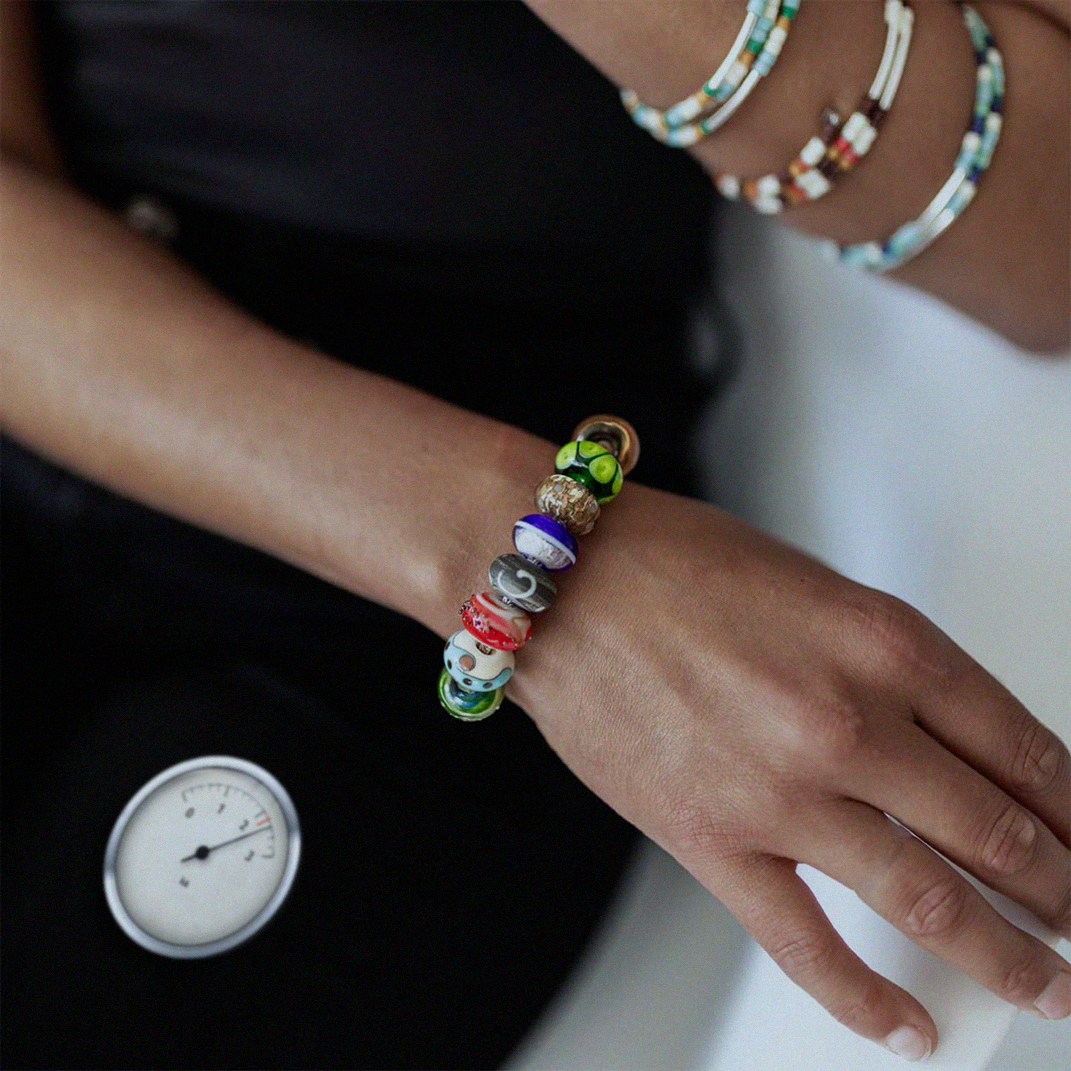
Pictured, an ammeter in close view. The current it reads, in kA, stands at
2.4 kA
